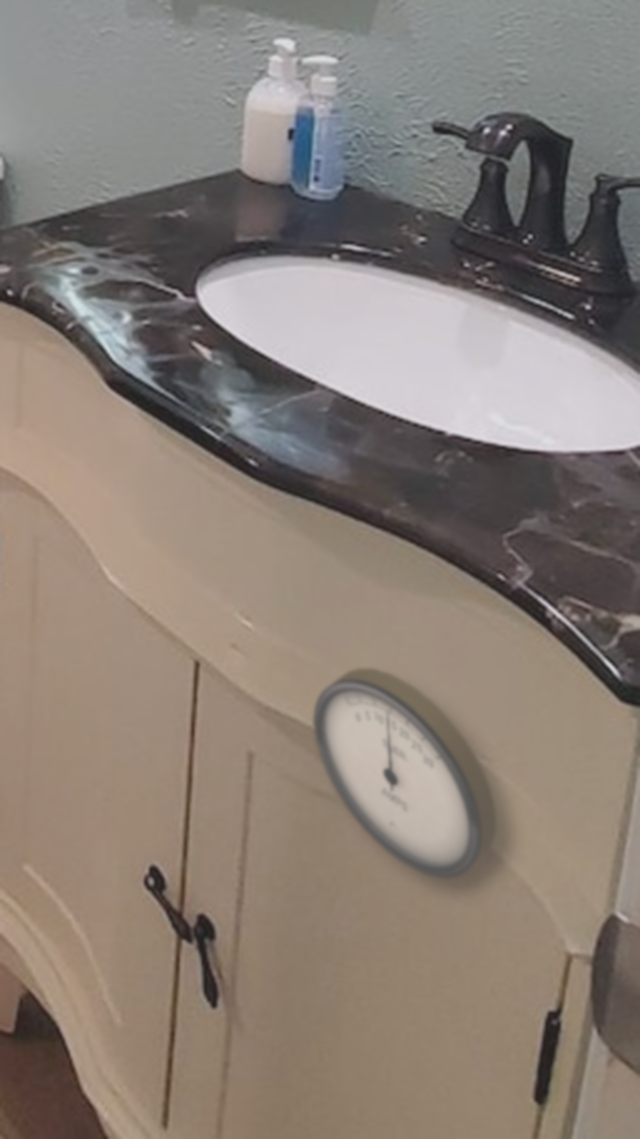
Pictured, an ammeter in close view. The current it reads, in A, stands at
15 A
